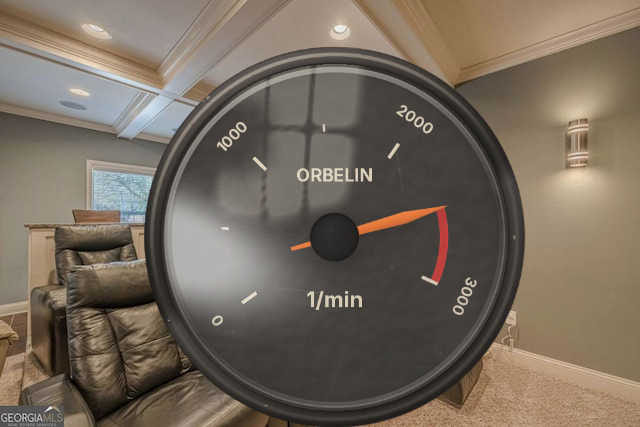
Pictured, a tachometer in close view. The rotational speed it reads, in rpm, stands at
2500 rpm
